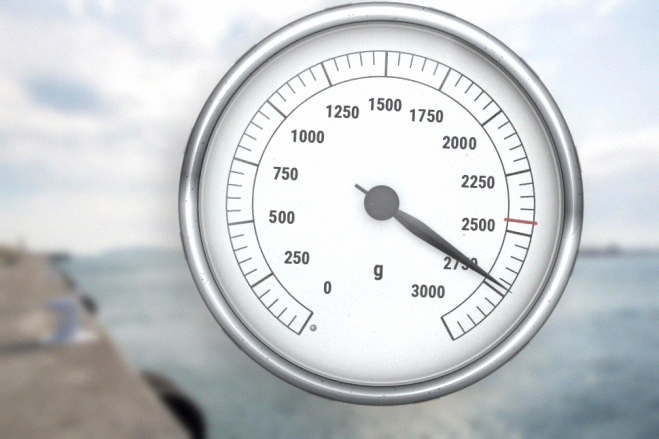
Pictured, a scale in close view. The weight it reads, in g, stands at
2725 g
